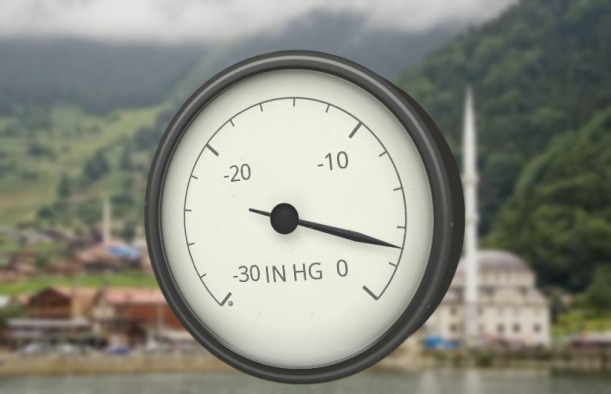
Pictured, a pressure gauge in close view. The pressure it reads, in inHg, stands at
-3 inHg
